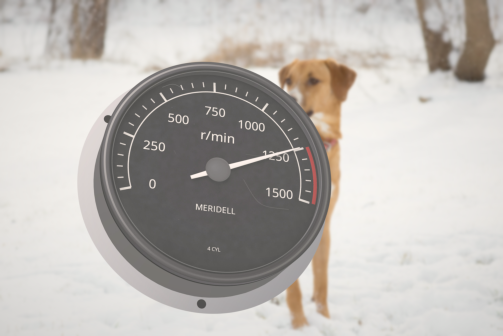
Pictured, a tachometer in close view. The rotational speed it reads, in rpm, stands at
1250 rpm
